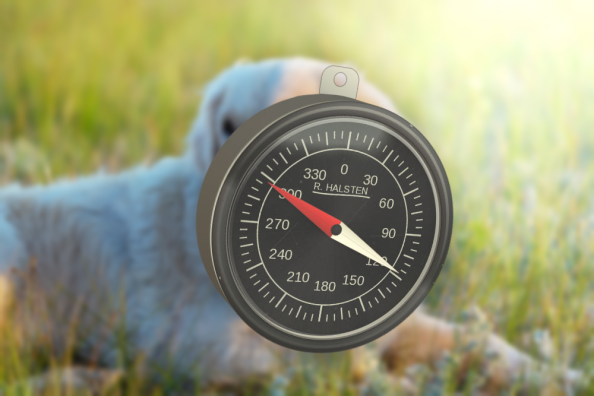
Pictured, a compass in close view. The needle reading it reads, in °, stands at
297.5 °
